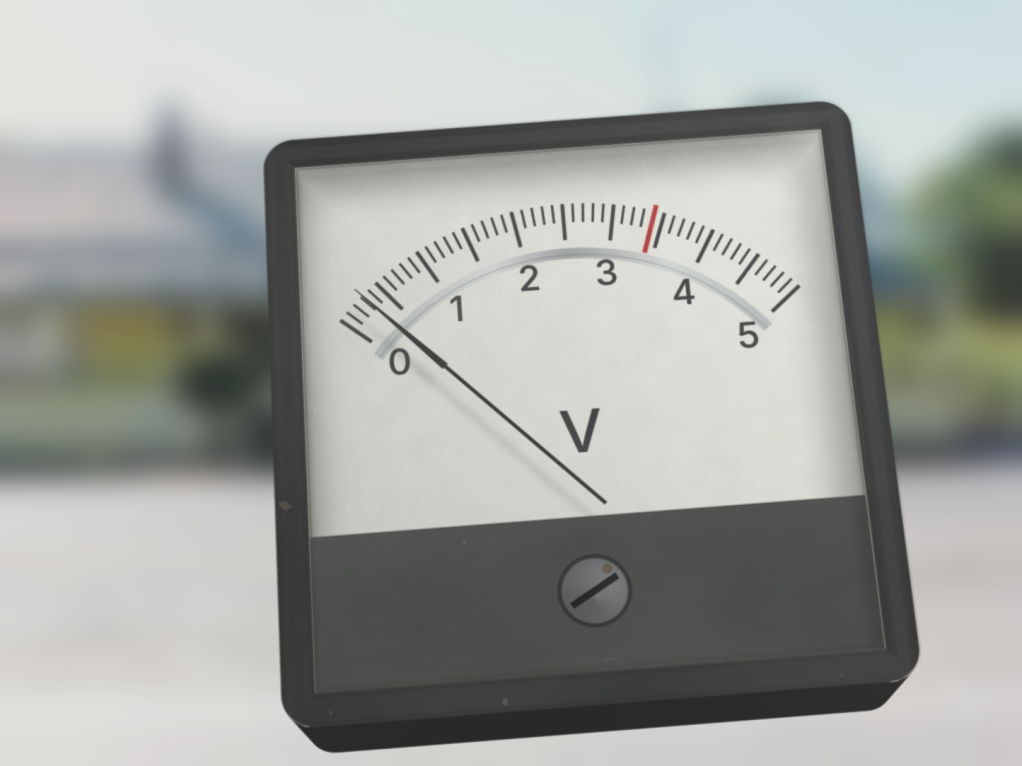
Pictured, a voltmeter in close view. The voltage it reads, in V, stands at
0.3 V
